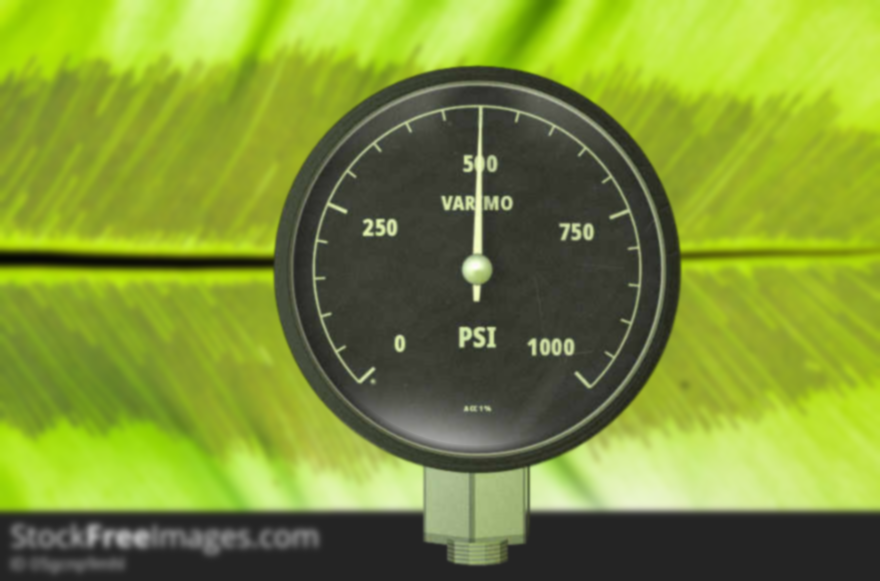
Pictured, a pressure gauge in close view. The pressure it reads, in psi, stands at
500 psi
